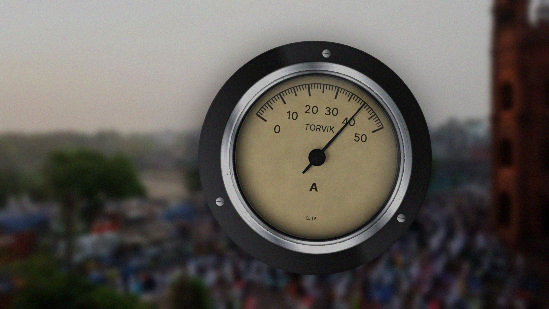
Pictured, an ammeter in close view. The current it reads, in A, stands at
40 A
